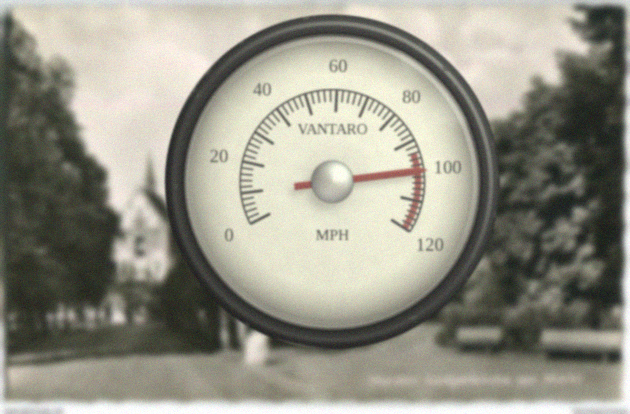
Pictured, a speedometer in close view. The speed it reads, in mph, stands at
100 mph
